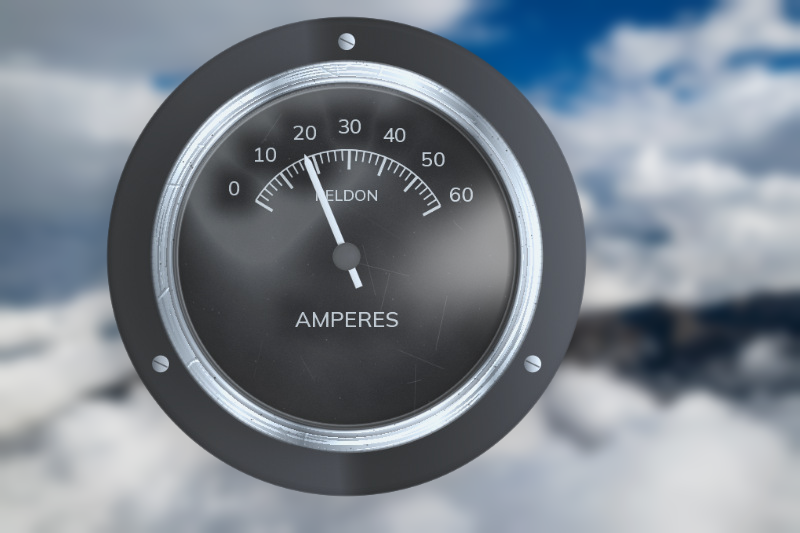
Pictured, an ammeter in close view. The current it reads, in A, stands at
18 A
